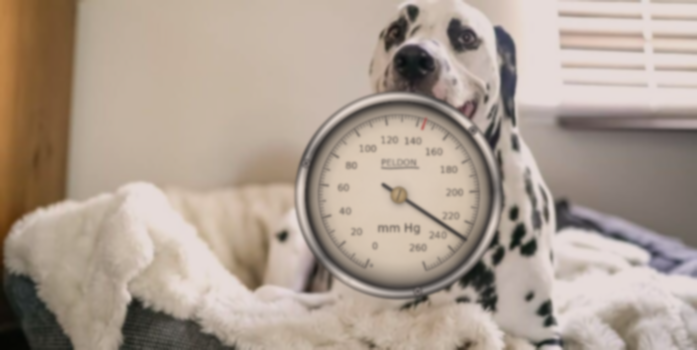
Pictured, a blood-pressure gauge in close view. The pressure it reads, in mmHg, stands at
230 mmHg
